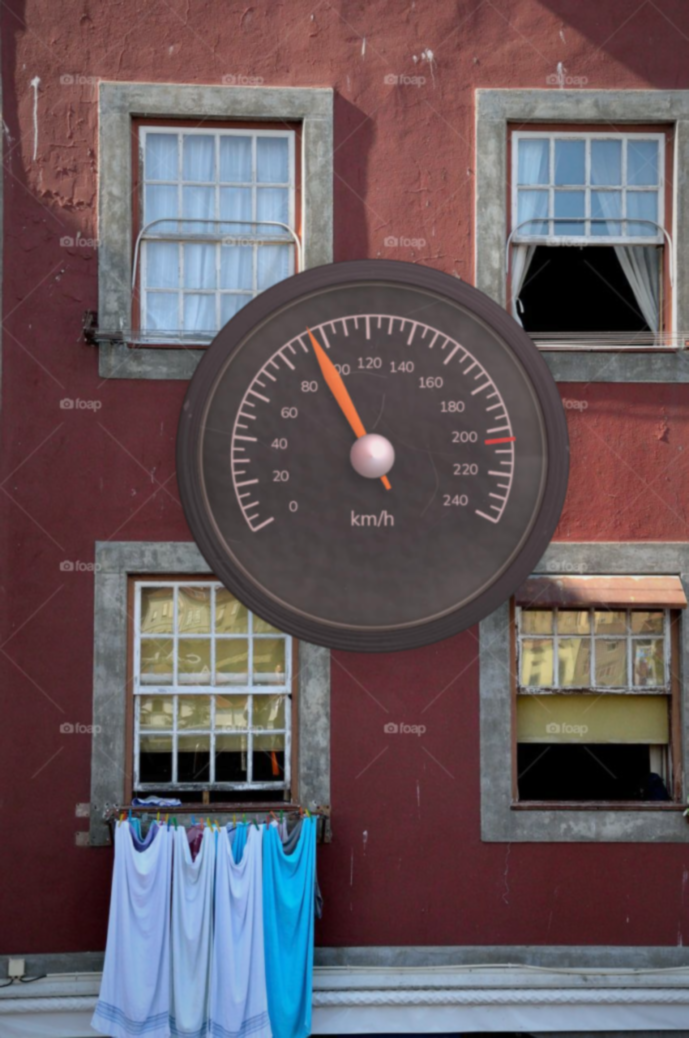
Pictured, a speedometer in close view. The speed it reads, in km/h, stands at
95 km/h
